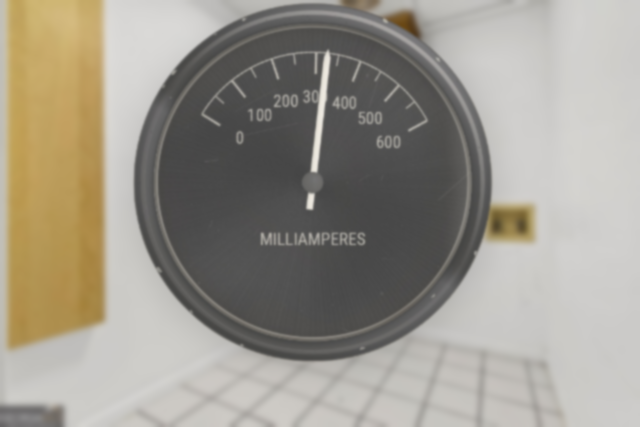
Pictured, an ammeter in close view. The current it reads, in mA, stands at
325 mA
